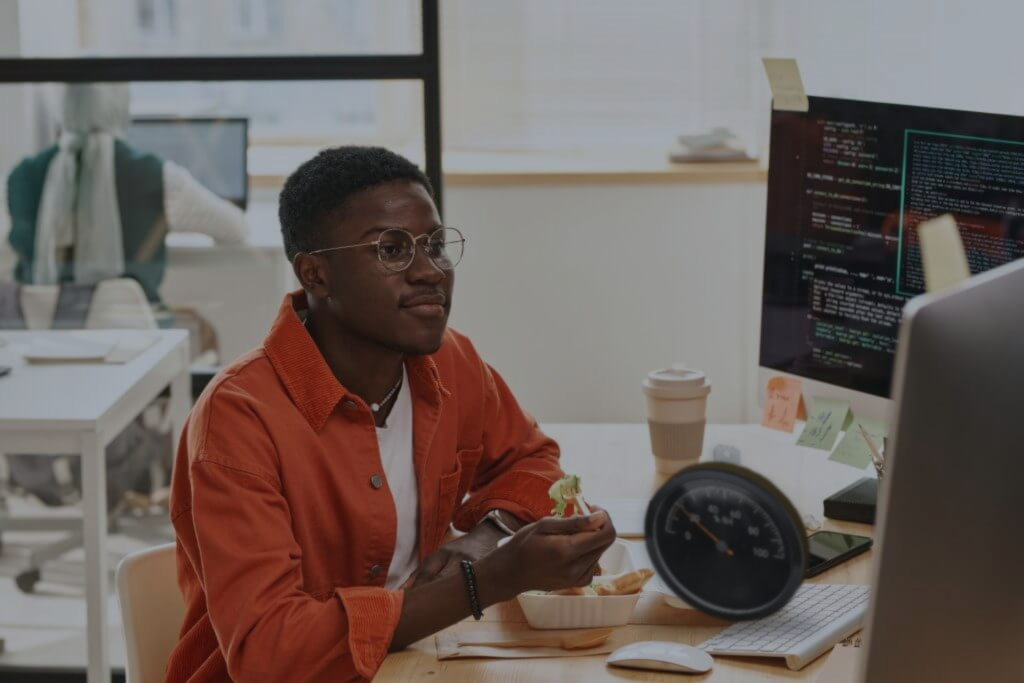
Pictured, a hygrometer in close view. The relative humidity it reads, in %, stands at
20 %
